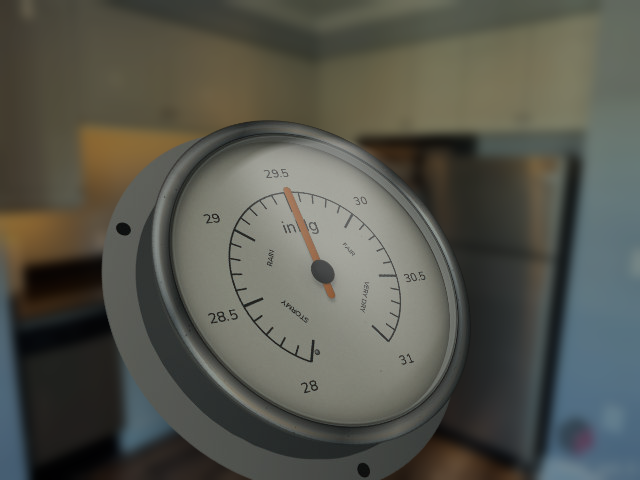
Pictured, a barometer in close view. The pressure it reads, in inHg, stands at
29.5 inHg
